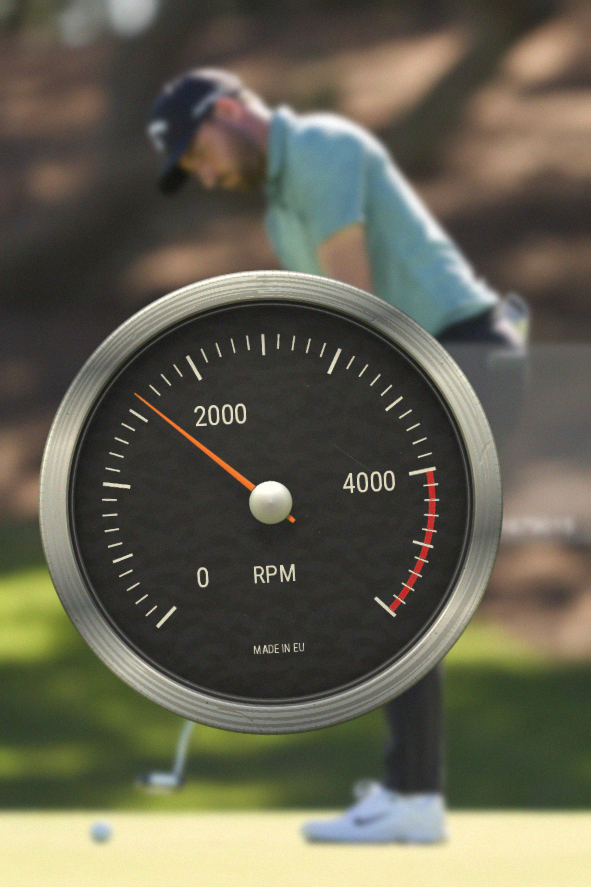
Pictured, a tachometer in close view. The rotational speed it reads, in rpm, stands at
1600 rpm
